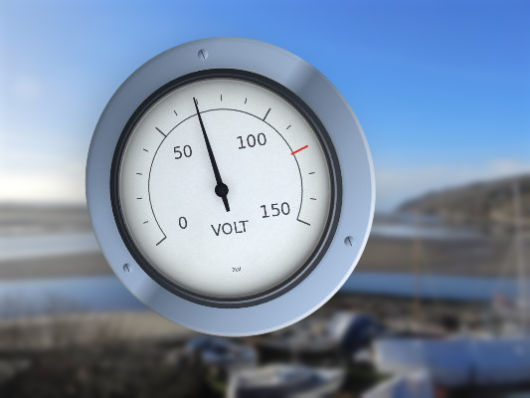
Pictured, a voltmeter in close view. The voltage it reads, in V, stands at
70 V
